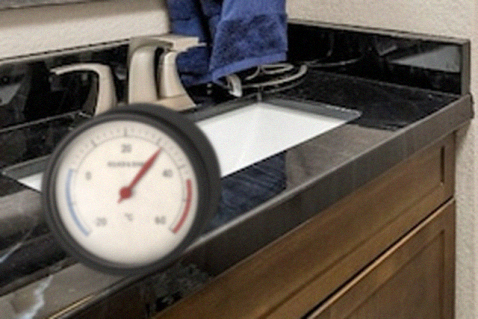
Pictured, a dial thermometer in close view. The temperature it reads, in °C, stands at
32 °C
